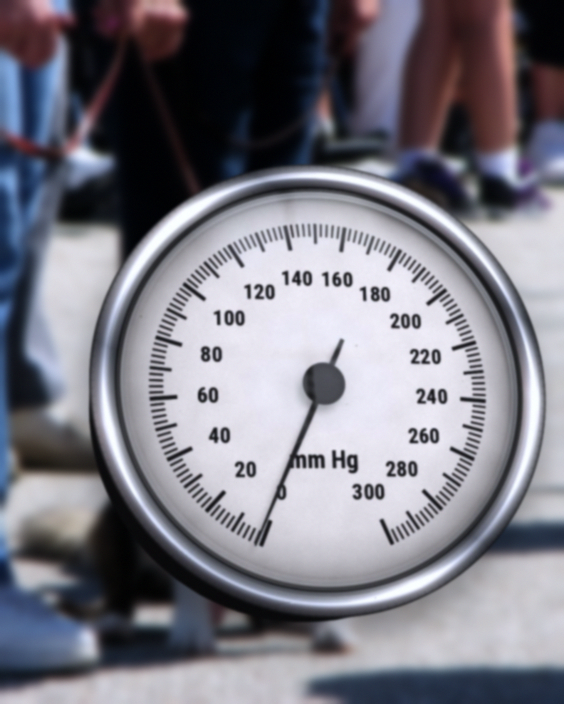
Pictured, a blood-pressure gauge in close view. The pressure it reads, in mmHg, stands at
2 mmHg
